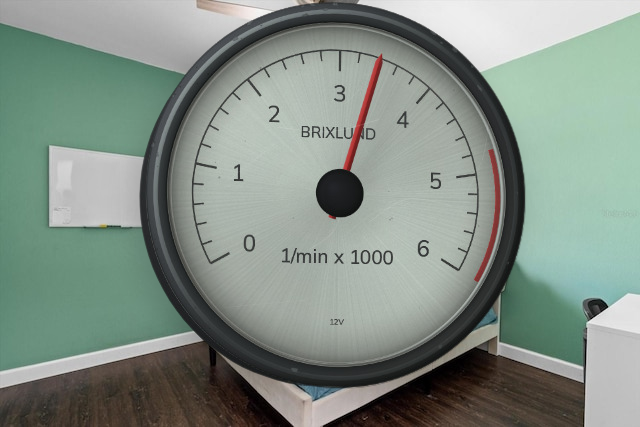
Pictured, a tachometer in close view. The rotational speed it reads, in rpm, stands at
3400 rpm
